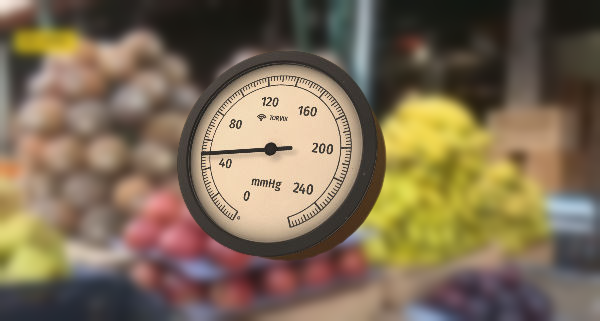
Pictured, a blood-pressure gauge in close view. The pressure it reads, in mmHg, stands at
50 mmHg
